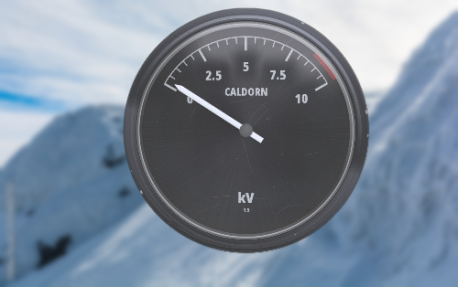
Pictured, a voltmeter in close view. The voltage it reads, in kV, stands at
0.25 kV
